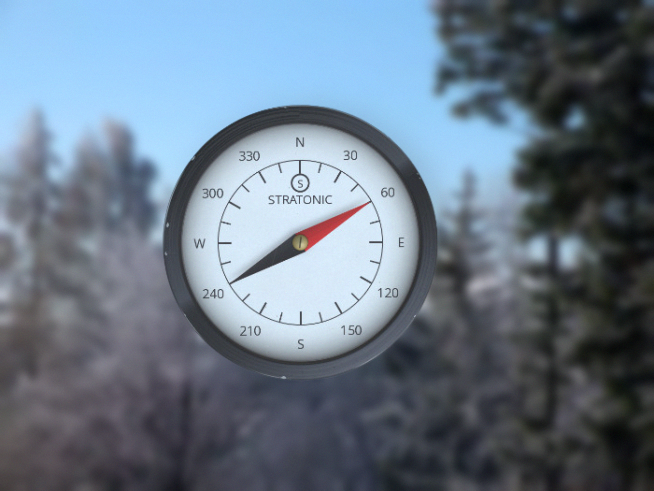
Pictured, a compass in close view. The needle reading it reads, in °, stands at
60 °
